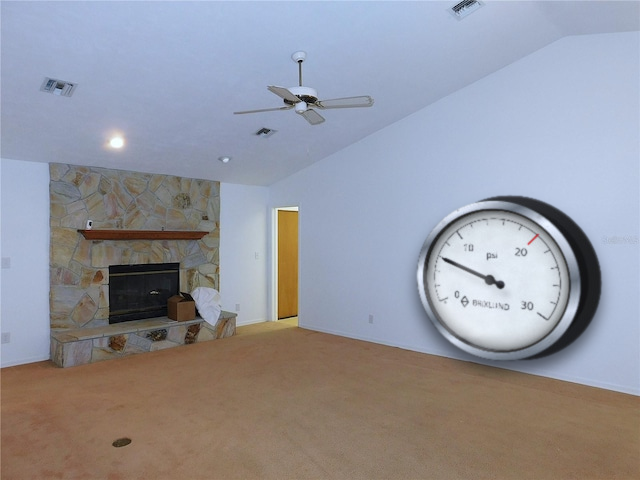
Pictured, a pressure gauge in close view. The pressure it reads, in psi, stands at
6 psi
